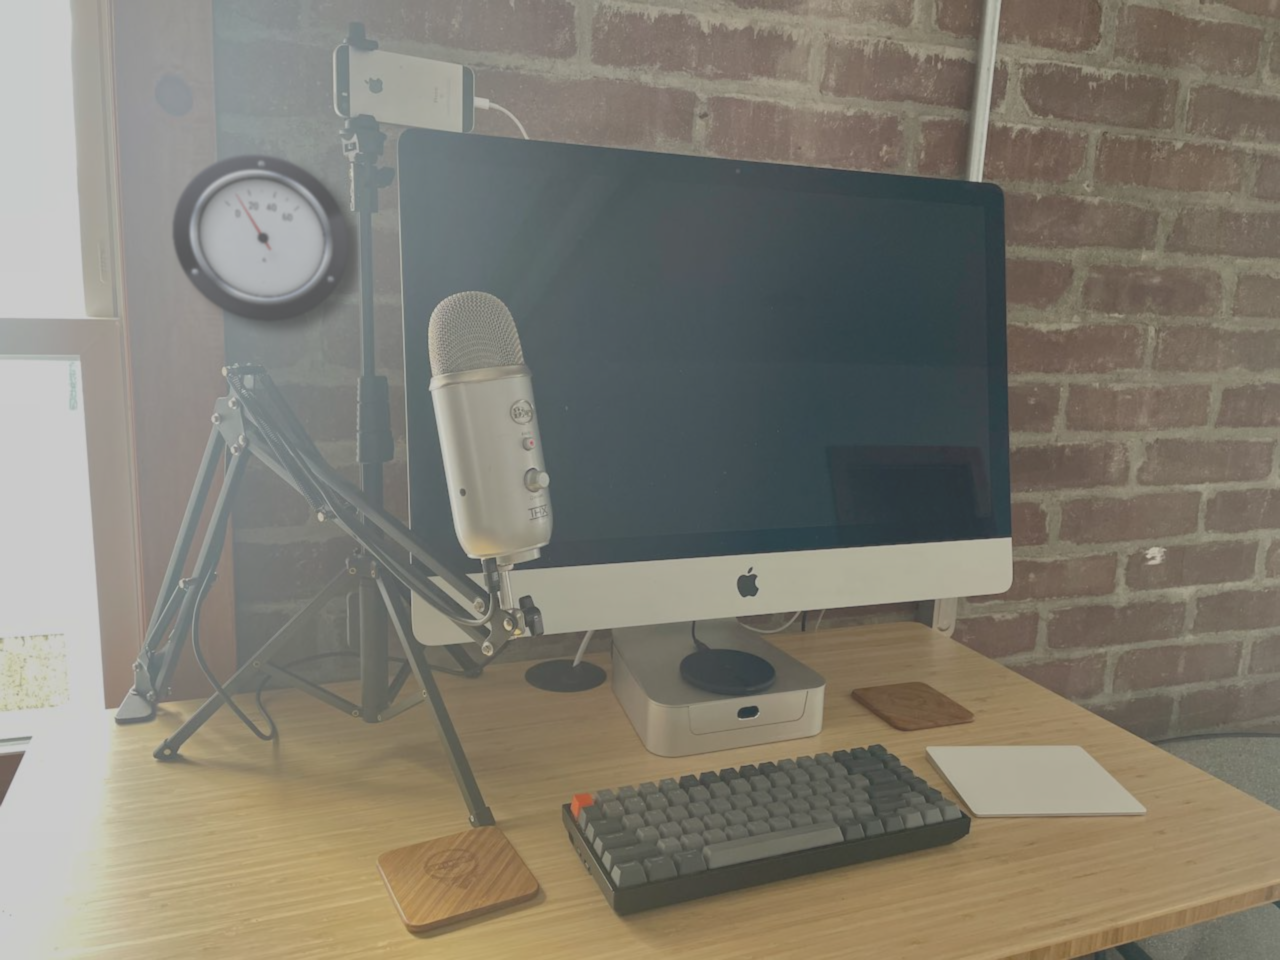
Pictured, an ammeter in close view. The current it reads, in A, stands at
10 A
